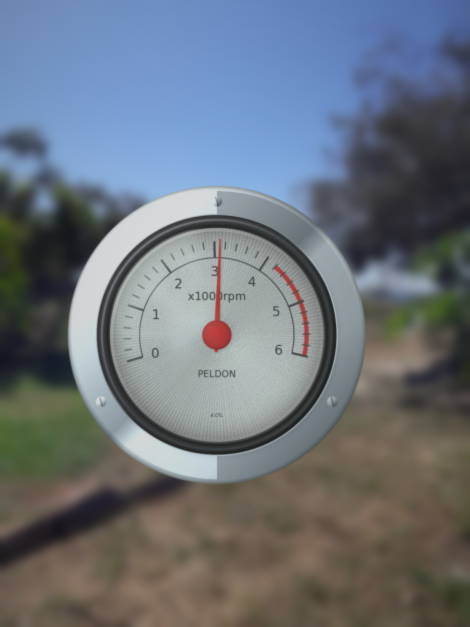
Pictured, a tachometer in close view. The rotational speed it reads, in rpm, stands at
3100 rpm
